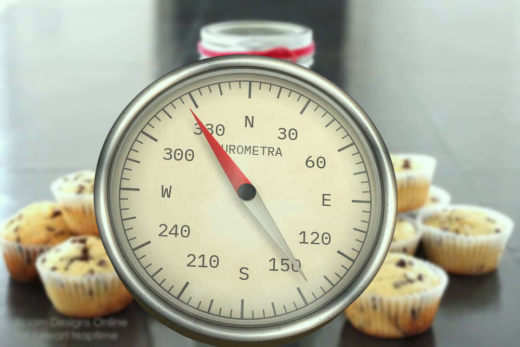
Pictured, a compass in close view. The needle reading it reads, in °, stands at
325 °
